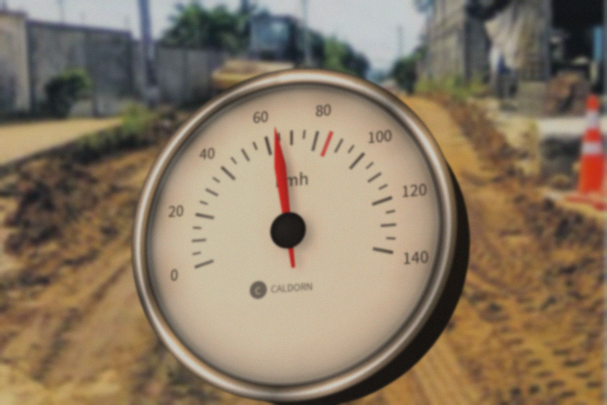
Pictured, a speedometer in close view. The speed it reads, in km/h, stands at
65 km/h
